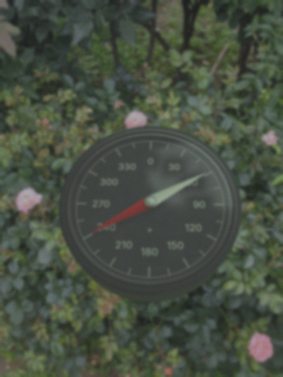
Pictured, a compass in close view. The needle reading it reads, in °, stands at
240 °
